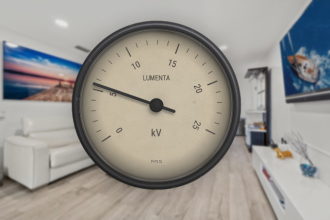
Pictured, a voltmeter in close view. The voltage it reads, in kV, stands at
5.5 kV
